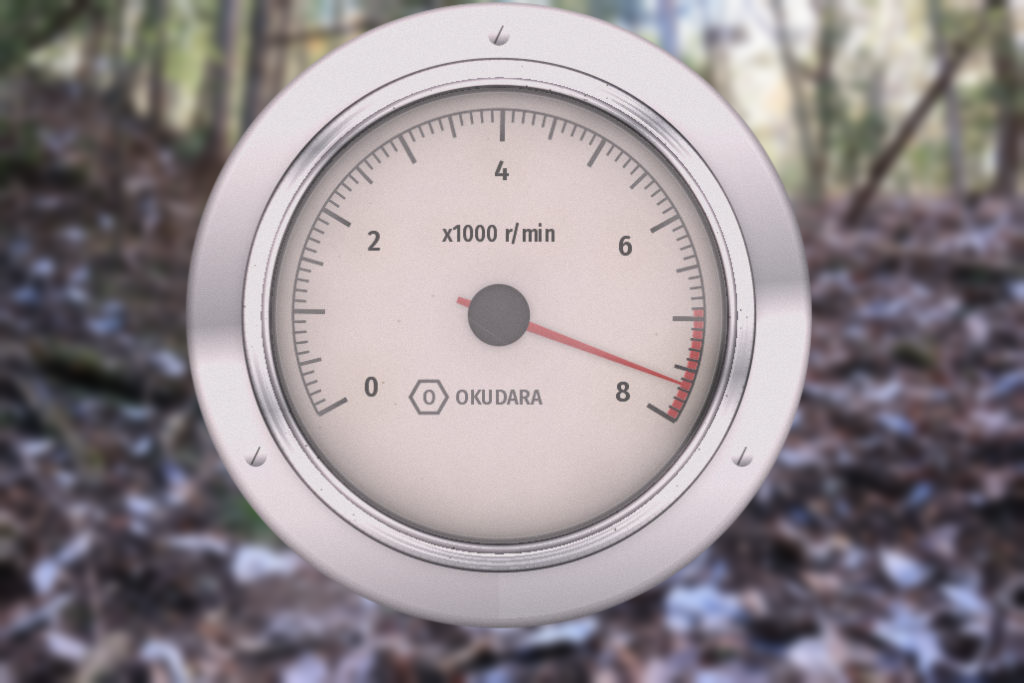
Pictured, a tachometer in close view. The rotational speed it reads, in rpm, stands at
7650 rpm
